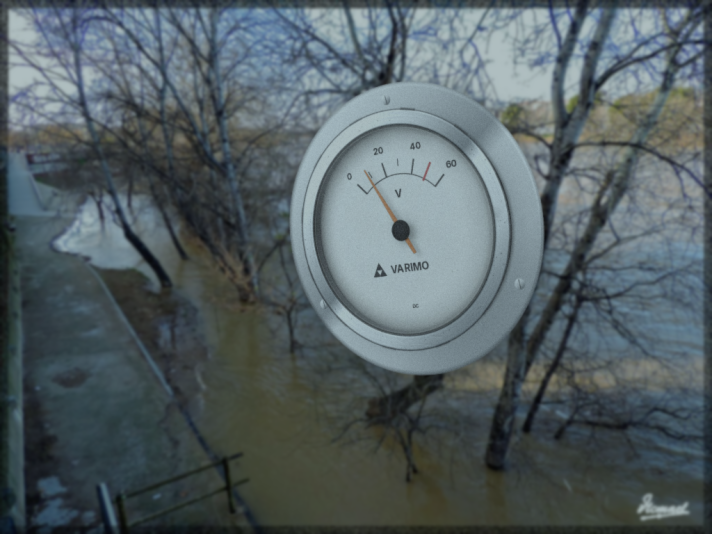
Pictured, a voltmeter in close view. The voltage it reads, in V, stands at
10 V
